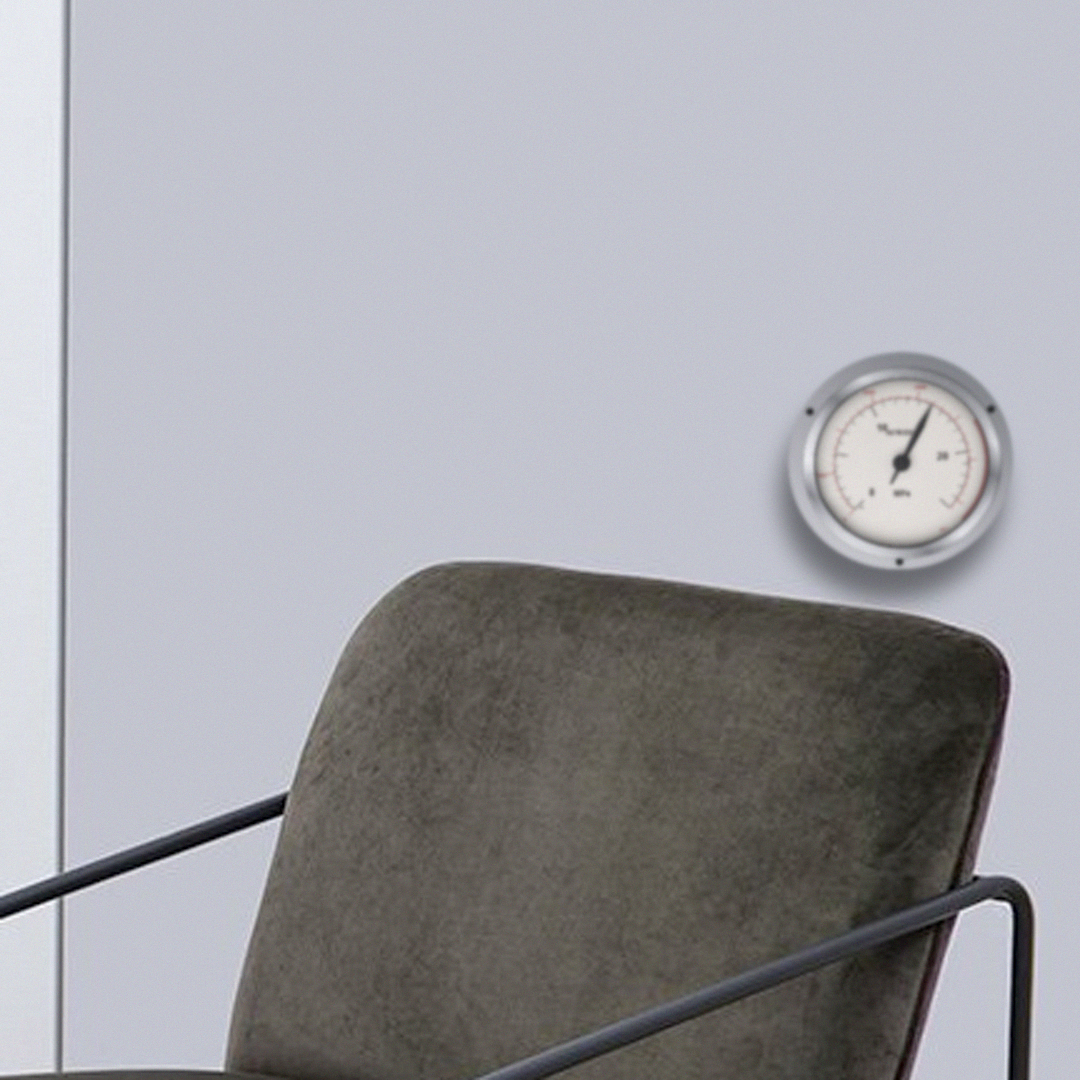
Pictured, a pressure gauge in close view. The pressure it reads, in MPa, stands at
15 MPa
